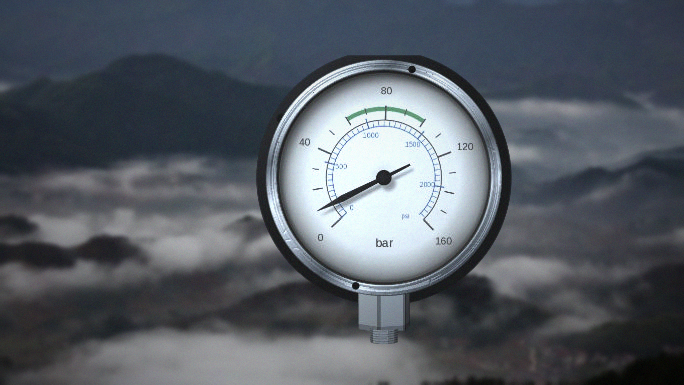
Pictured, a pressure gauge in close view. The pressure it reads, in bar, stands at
10 bar
